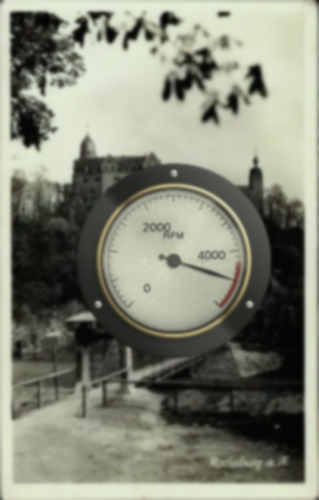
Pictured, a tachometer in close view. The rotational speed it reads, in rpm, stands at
4500 rpm
